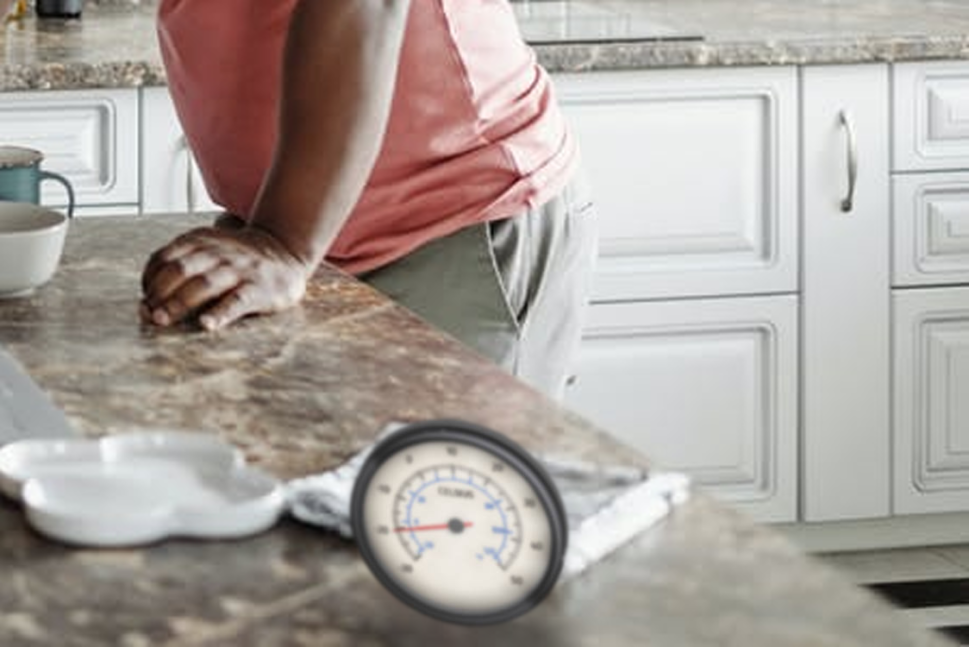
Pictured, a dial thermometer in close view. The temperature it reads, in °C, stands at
-20 °C
